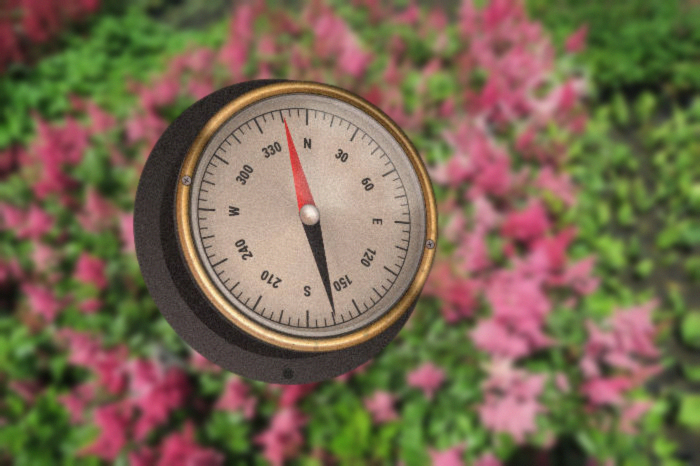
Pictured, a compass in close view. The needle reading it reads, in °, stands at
345 °
